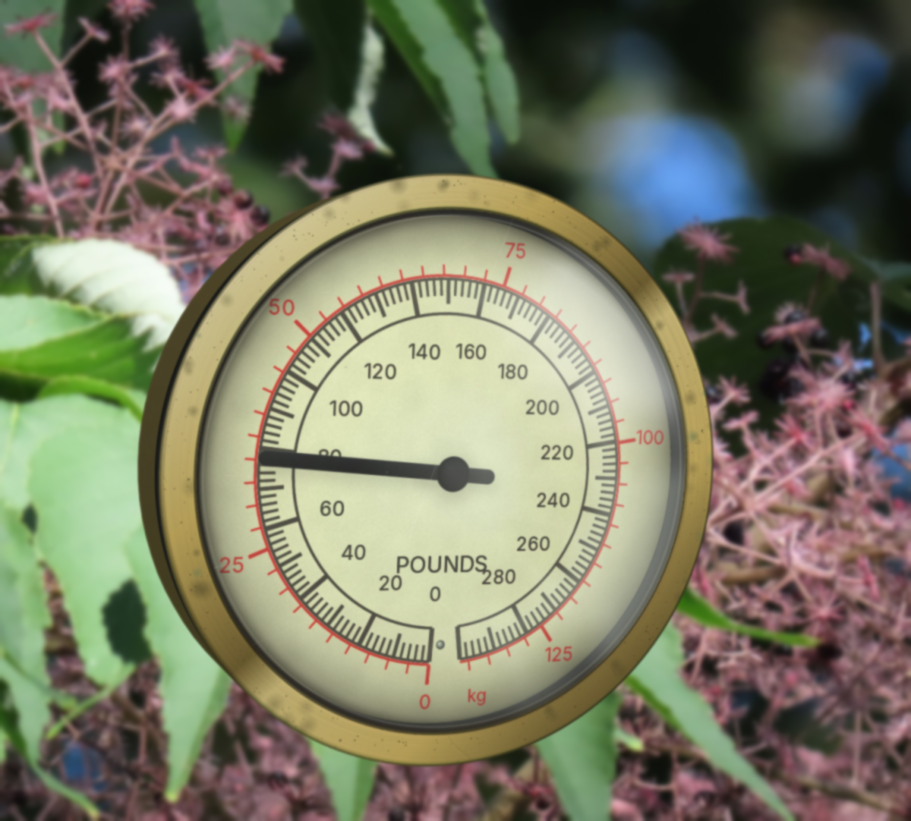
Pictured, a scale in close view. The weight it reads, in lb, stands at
78 lb
